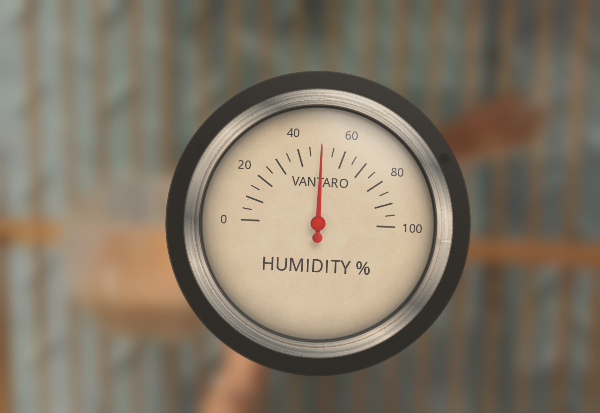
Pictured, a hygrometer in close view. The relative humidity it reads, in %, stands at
50 %
